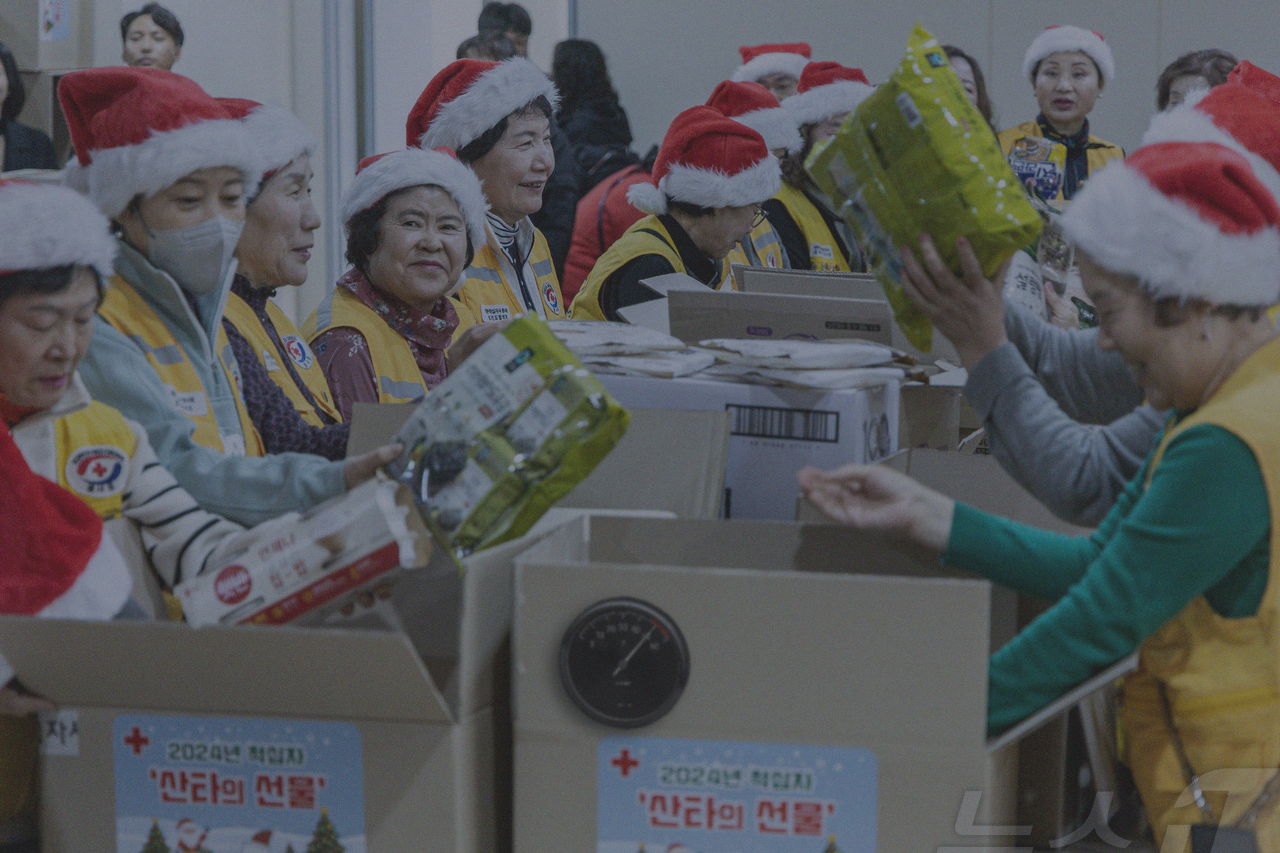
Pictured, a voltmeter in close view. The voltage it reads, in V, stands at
50 V
